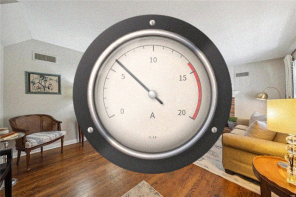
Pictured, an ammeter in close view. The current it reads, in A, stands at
6 A
